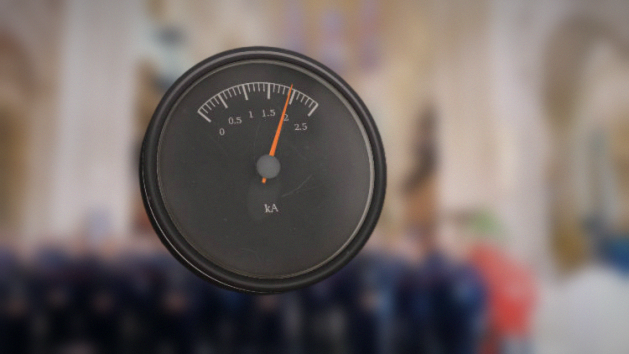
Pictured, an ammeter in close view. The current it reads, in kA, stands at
1.9 kA
